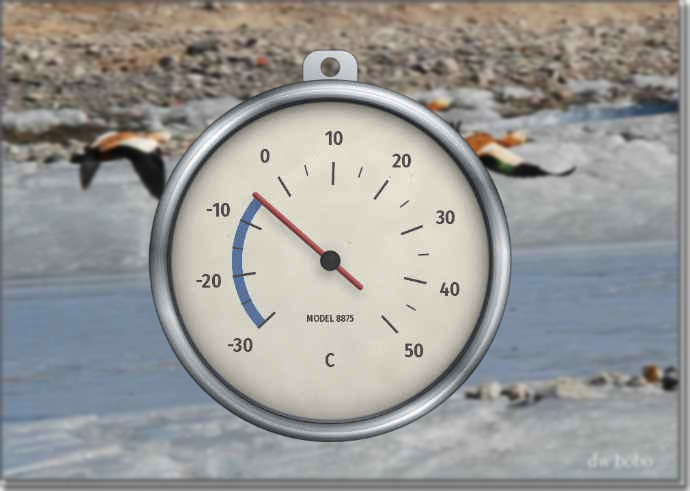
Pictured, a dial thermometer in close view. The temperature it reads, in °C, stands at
-5 °C
